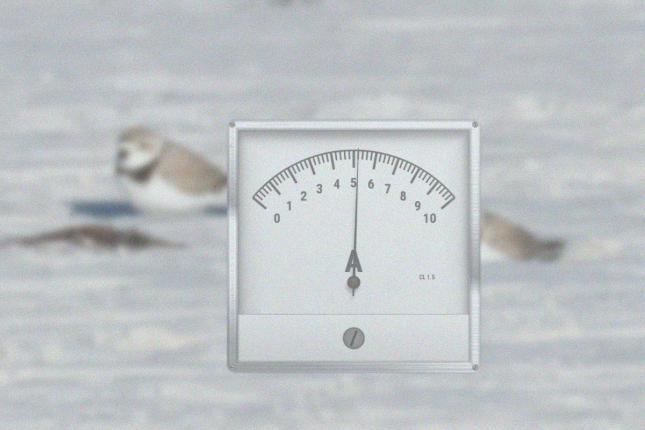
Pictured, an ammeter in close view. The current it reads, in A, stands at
5.2 A
